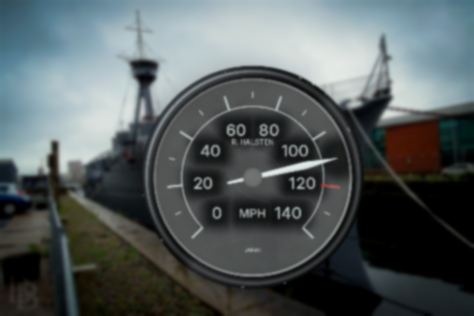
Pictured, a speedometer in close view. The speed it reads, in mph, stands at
110 mph
